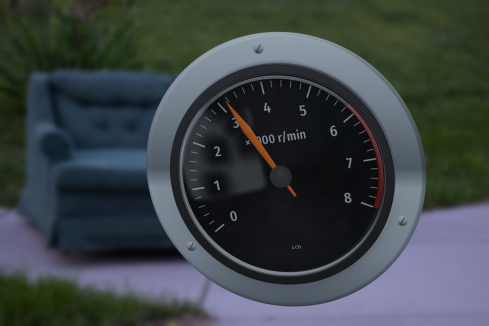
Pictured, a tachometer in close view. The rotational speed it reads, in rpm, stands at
3200 rpm
